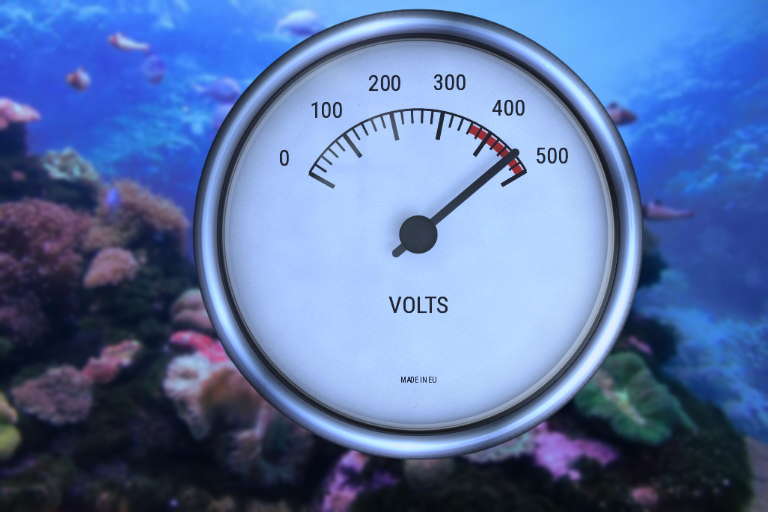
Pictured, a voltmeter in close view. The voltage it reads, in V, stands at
460 V
